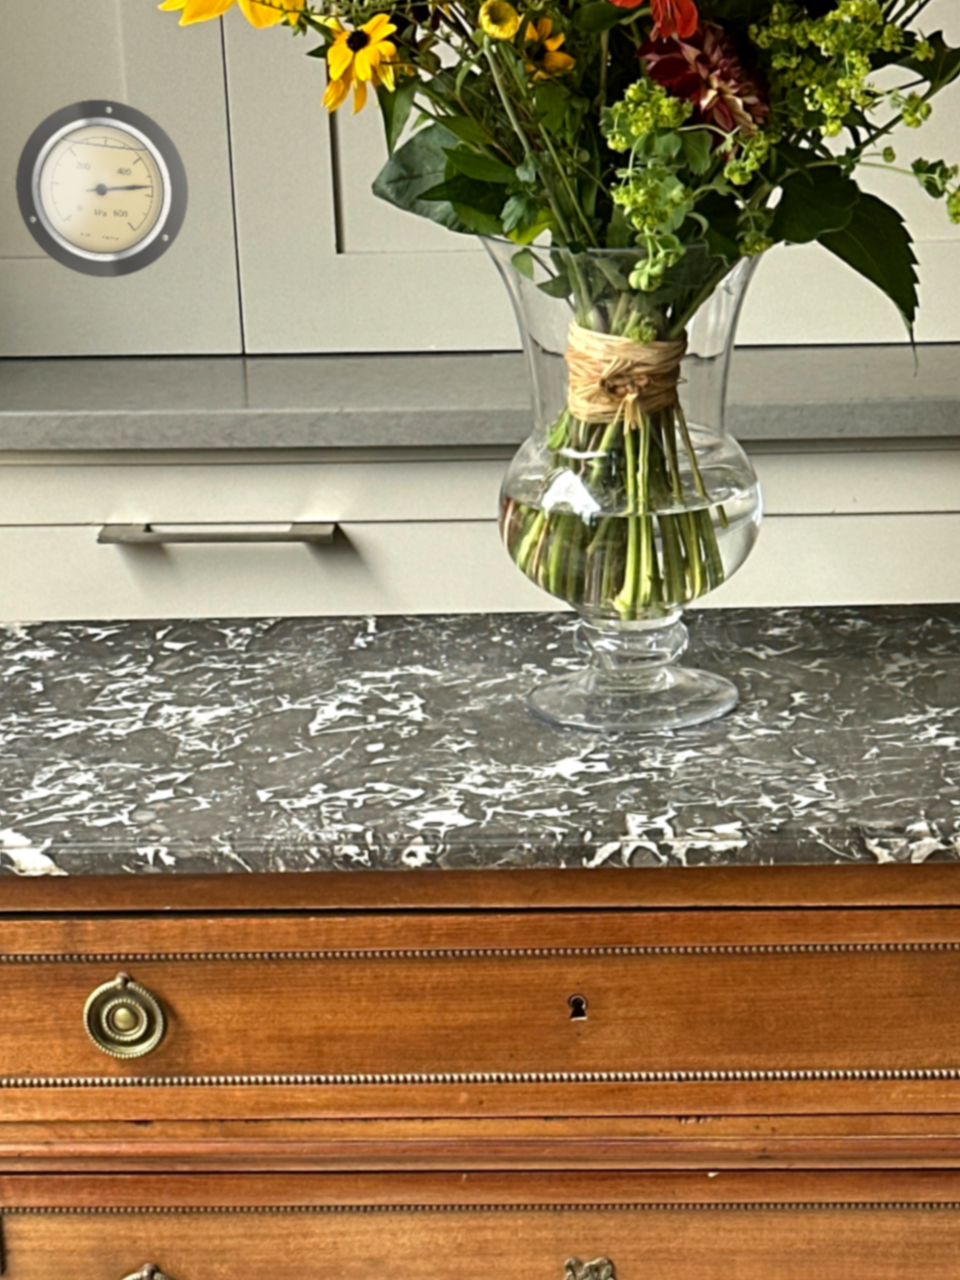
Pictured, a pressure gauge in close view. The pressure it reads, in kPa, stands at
475 kPa
